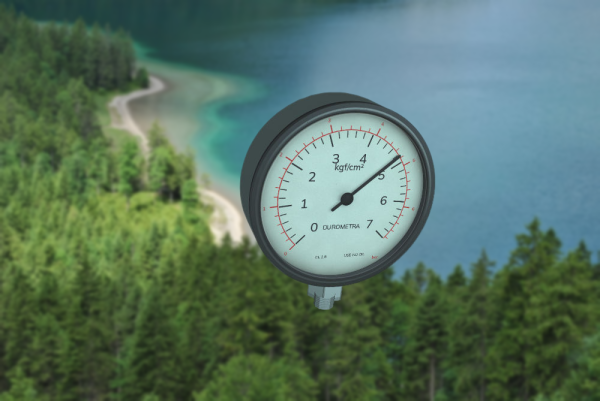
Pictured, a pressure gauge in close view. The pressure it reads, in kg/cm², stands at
4.8 kg/cm²
